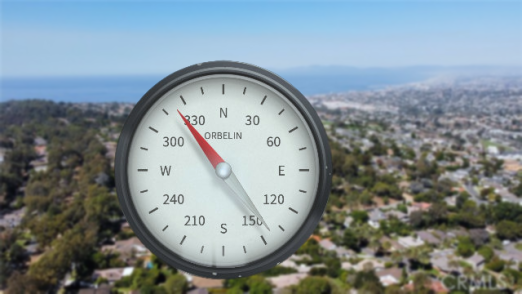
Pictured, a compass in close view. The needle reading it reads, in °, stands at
322.5 °
